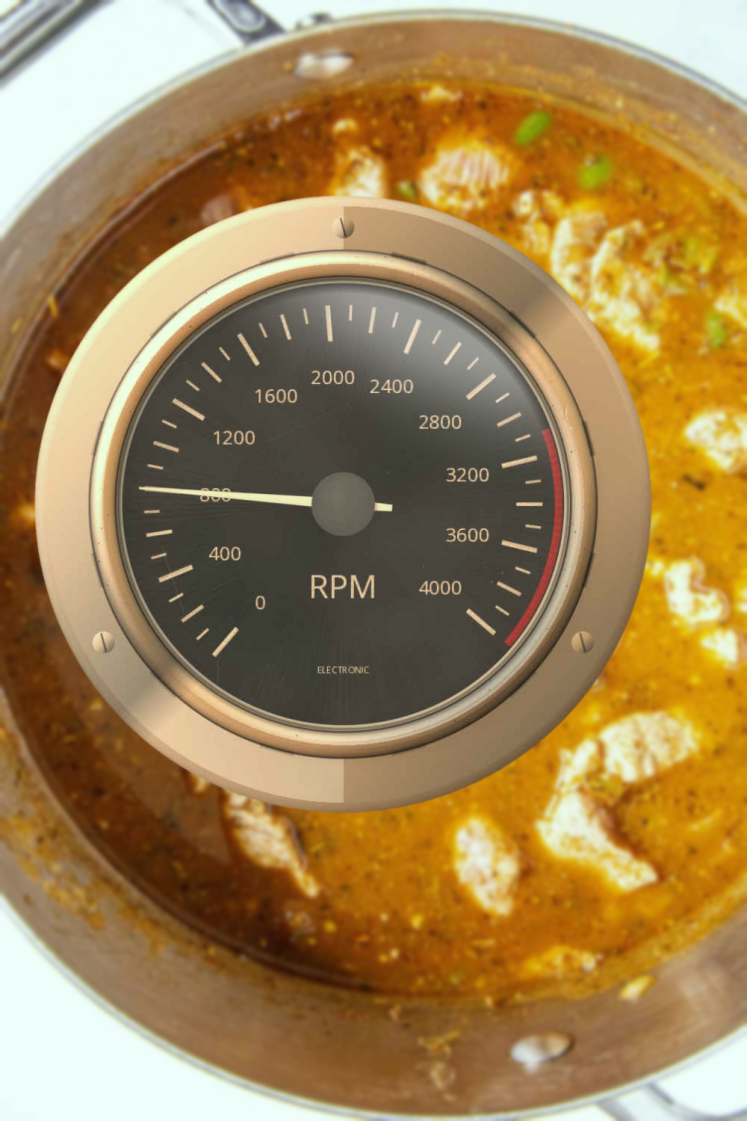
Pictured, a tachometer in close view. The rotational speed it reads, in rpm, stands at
800 rpm
